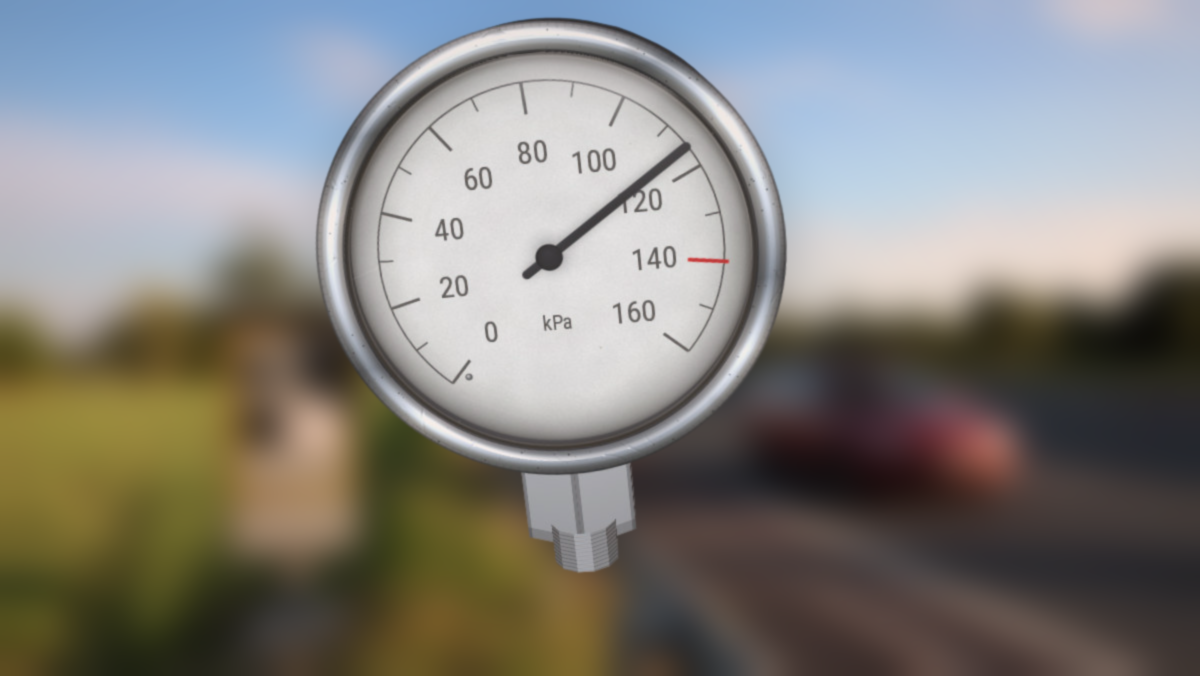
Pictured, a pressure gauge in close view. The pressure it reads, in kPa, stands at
115 kPa
